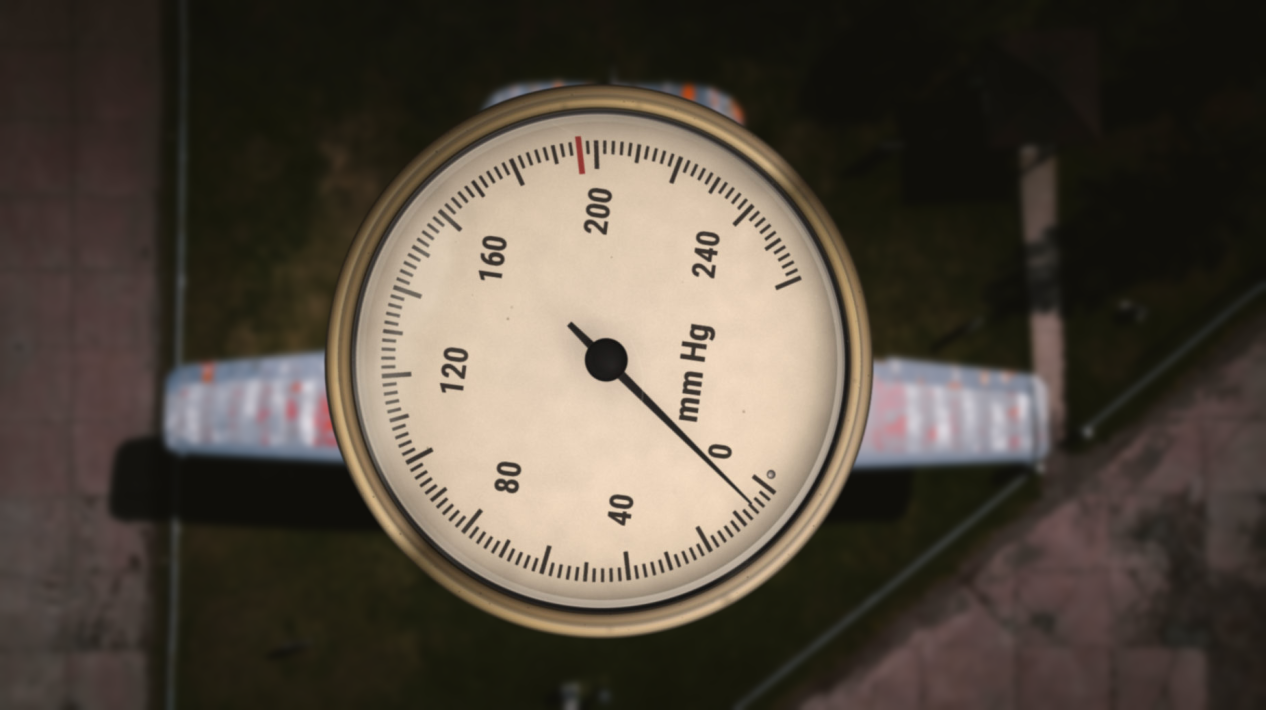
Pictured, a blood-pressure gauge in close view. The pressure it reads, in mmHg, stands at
6 mmHg
